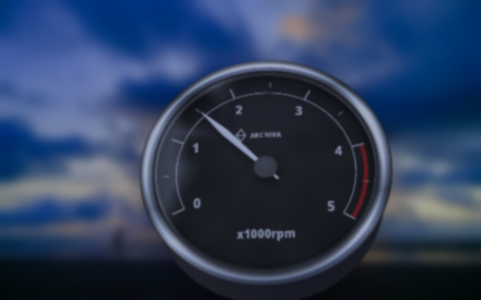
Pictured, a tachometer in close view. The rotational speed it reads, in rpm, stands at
1500 rpm
